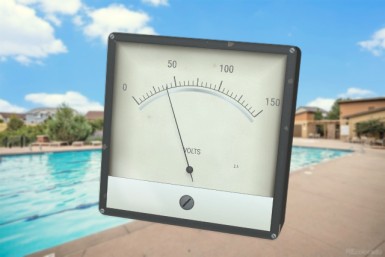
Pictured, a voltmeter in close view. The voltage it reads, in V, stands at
40 V
